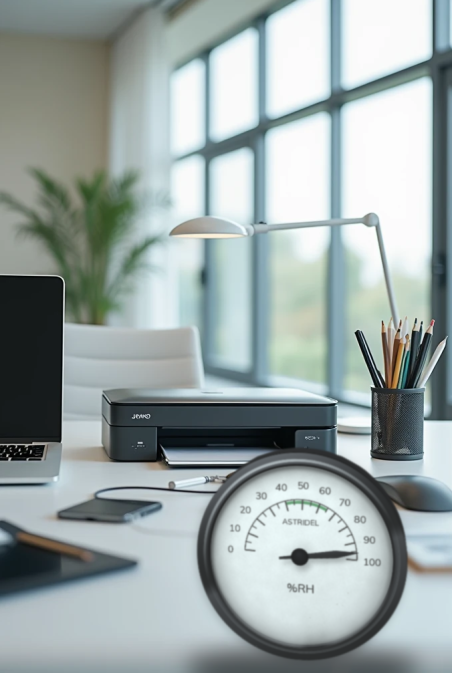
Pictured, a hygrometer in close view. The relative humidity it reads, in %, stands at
95 %
